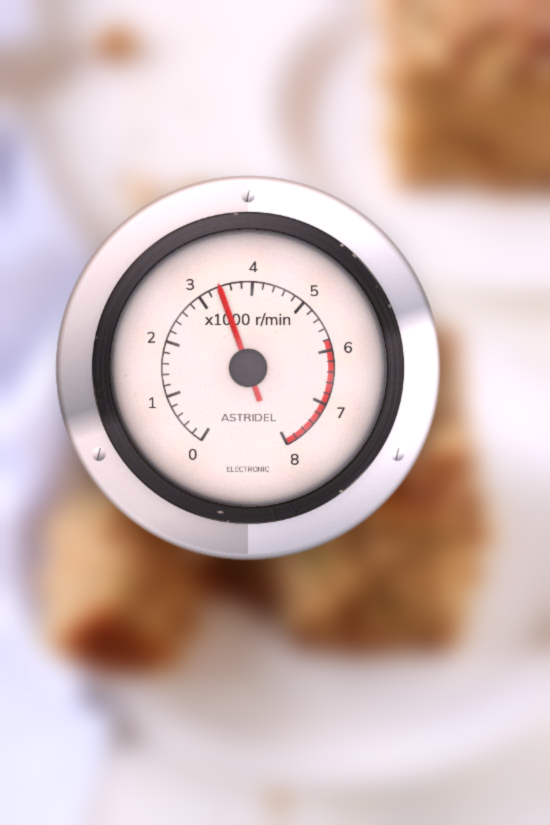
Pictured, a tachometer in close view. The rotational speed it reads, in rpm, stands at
3400 rpm
